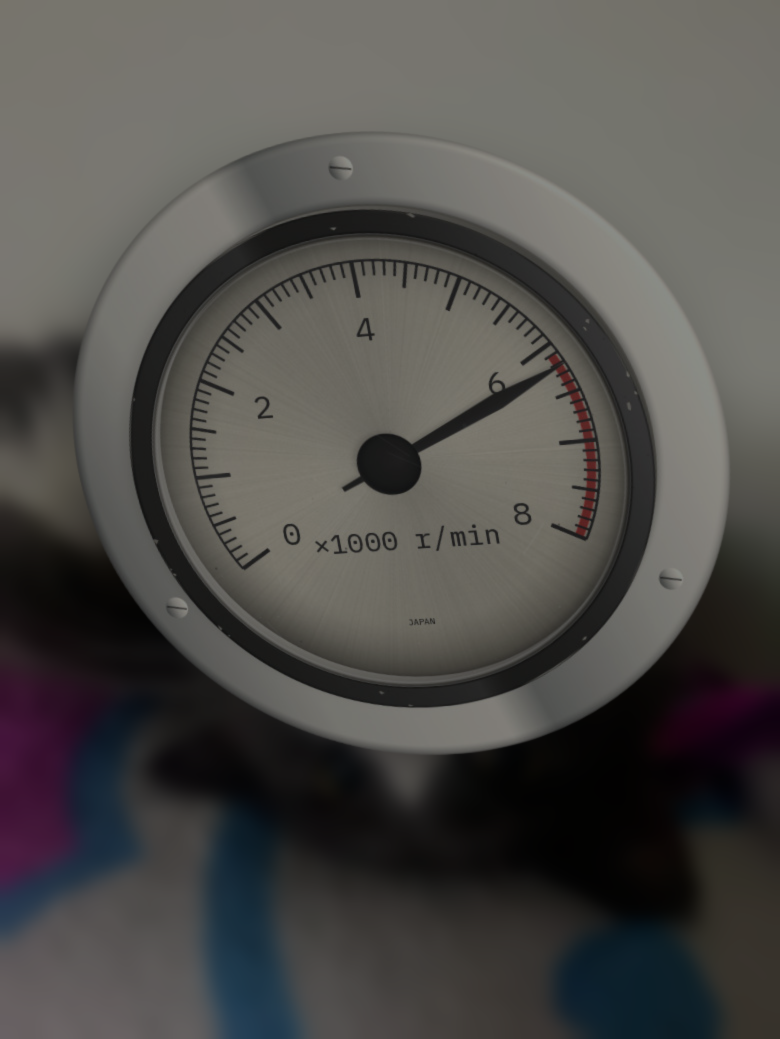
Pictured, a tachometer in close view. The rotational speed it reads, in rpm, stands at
6200 rpm
